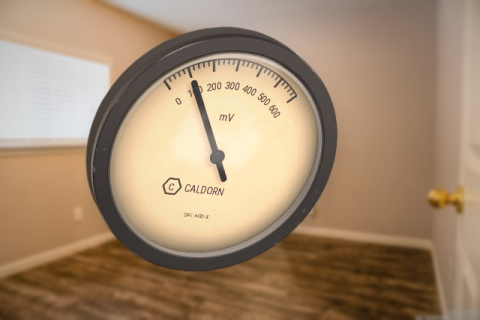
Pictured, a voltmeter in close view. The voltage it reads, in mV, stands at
100 mV
